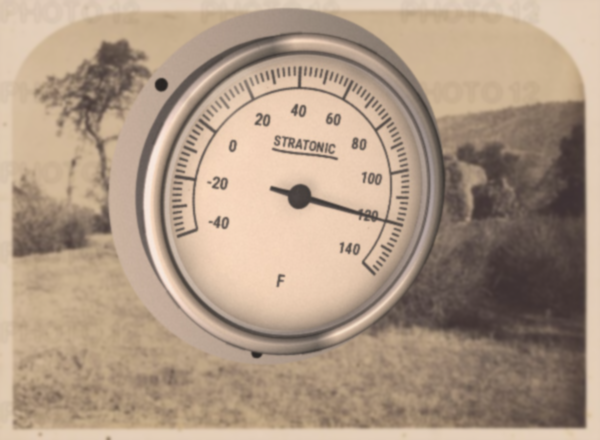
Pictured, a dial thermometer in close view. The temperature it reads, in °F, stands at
120 °F
